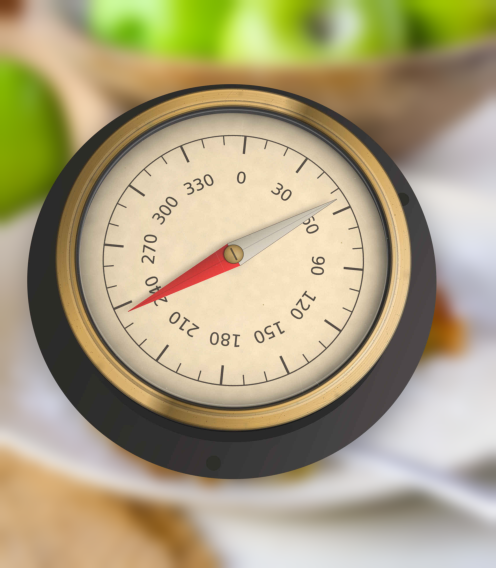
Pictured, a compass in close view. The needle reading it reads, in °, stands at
235 °
